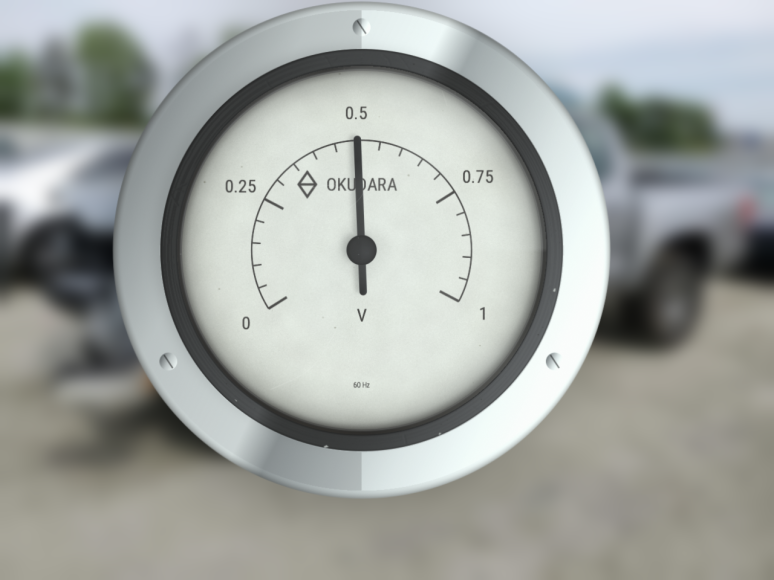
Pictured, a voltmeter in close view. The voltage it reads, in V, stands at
0.5 V
